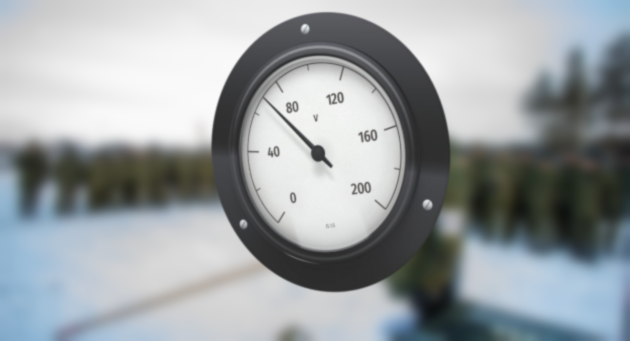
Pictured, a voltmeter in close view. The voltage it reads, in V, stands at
70 V
